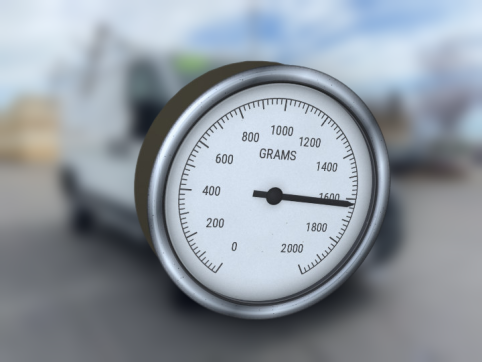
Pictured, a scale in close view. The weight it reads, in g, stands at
1620 g
